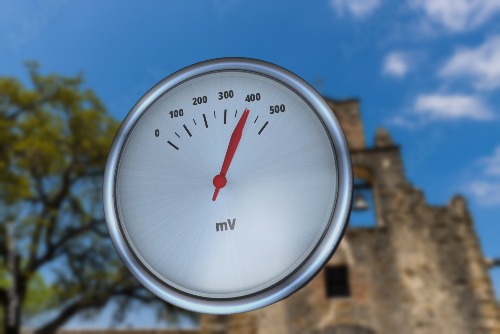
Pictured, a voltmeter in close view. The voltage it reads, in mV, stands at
400 mV
